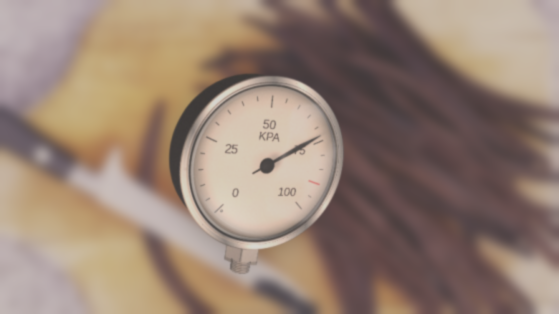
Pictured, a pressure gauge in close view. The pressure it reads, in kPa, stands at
72.5 kPa
